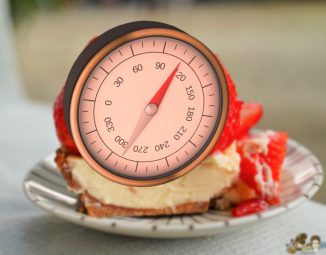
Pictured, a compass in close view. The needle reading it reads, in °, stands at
110 °
